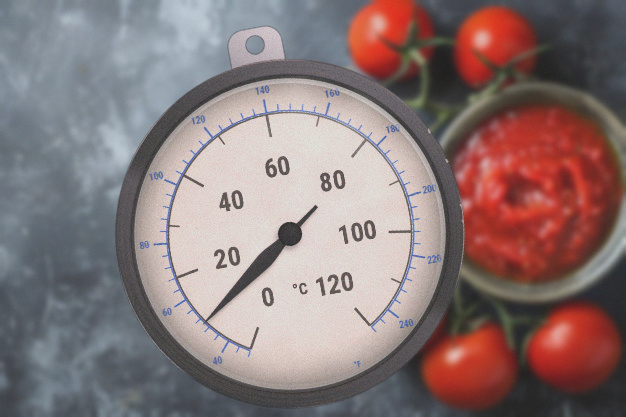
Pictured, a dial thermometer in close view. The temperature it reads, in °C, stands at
10 °C
